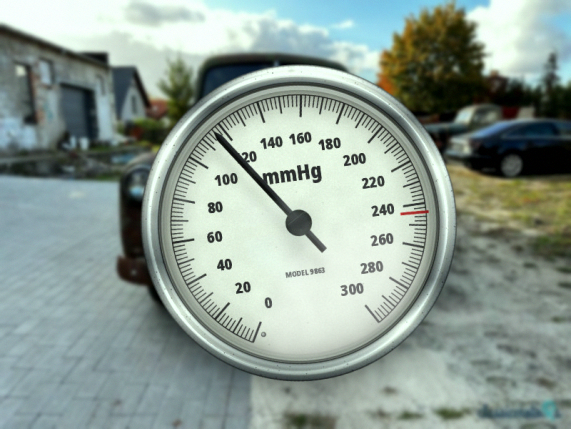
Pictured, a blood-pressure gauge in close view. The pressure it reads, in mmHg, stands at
116 mmHg
